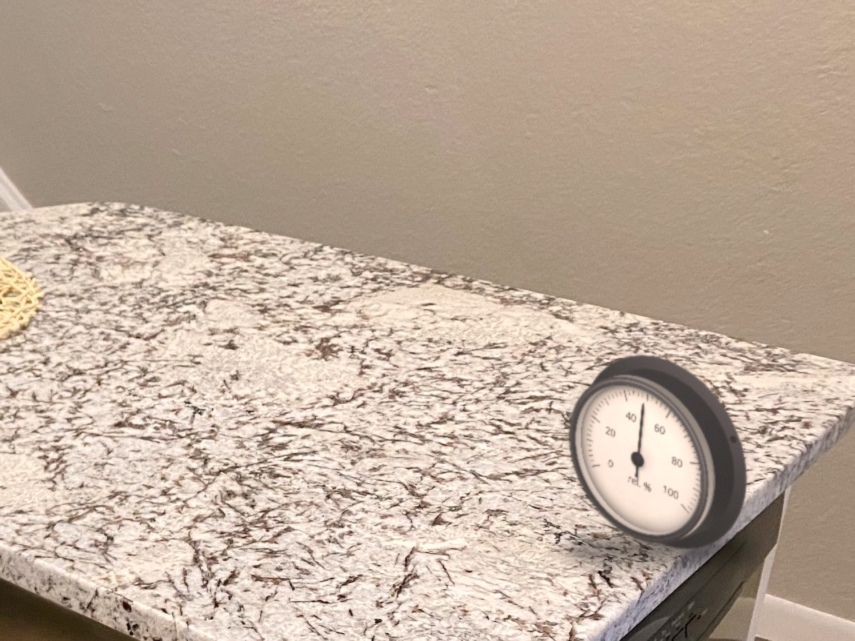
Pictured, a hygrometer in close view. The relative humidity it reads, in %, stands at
50 %
